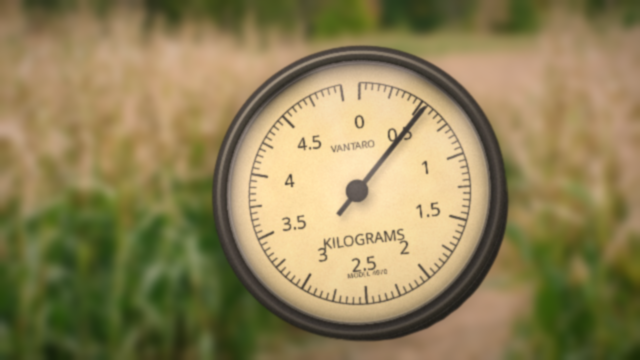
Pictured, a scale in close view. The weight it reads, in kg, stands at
0.55 kg
